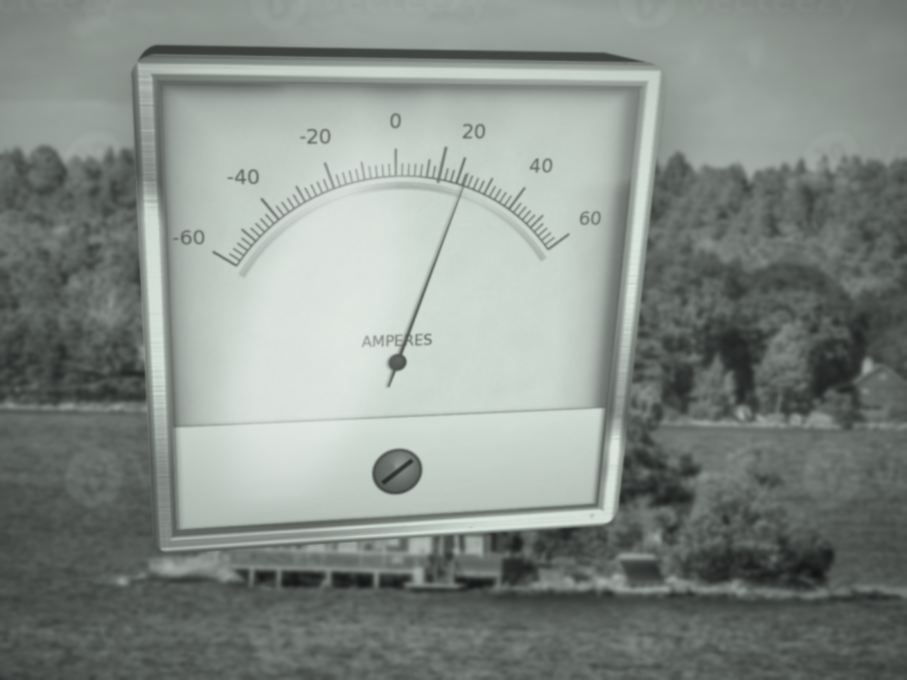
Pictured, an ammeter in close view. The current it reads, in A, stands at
22 A
